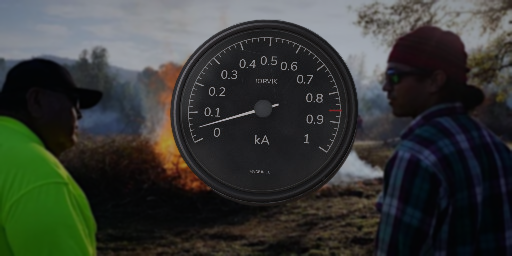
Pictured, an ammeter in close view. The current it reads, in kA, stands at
0.04 kA
